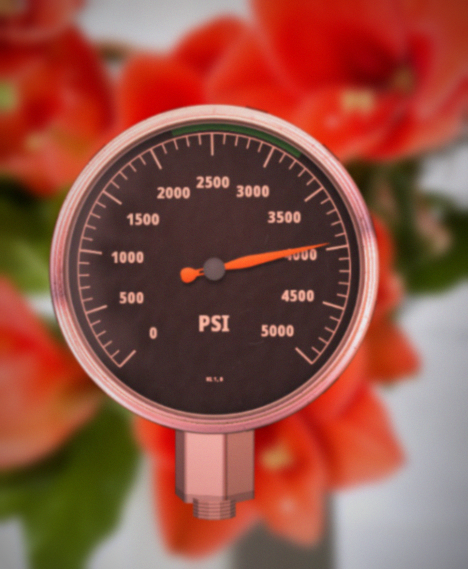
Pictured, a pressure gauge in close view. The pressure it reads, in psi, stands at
3950 psi
